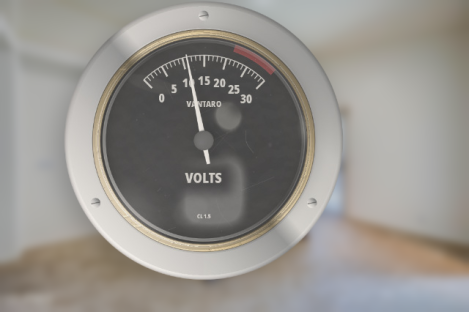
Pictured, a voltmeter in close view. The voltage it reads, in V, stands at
11 V
